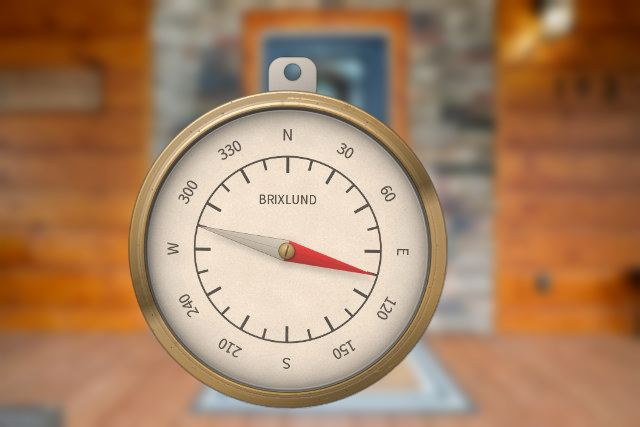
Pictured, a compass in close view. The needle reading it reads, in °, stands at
105 °
